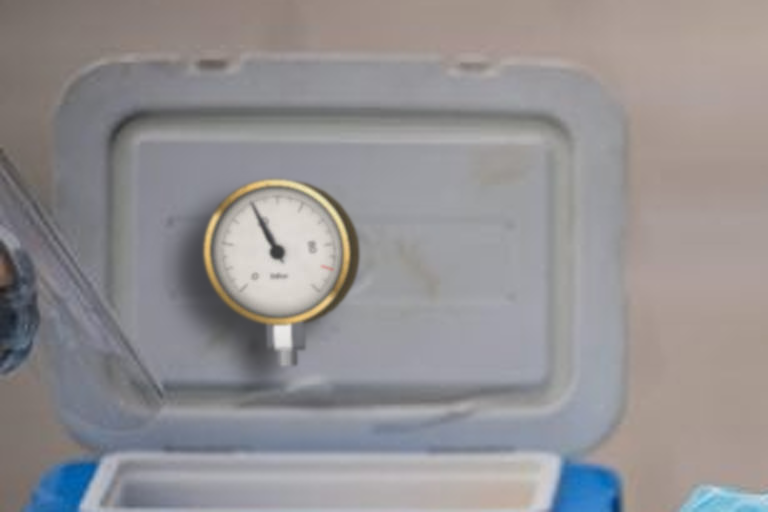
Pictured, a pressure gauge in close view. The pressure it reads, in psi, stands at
40 psi
